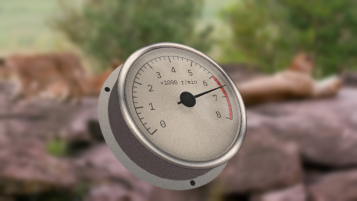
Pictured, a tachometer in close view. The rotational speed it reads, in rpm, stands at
6600 rpm
